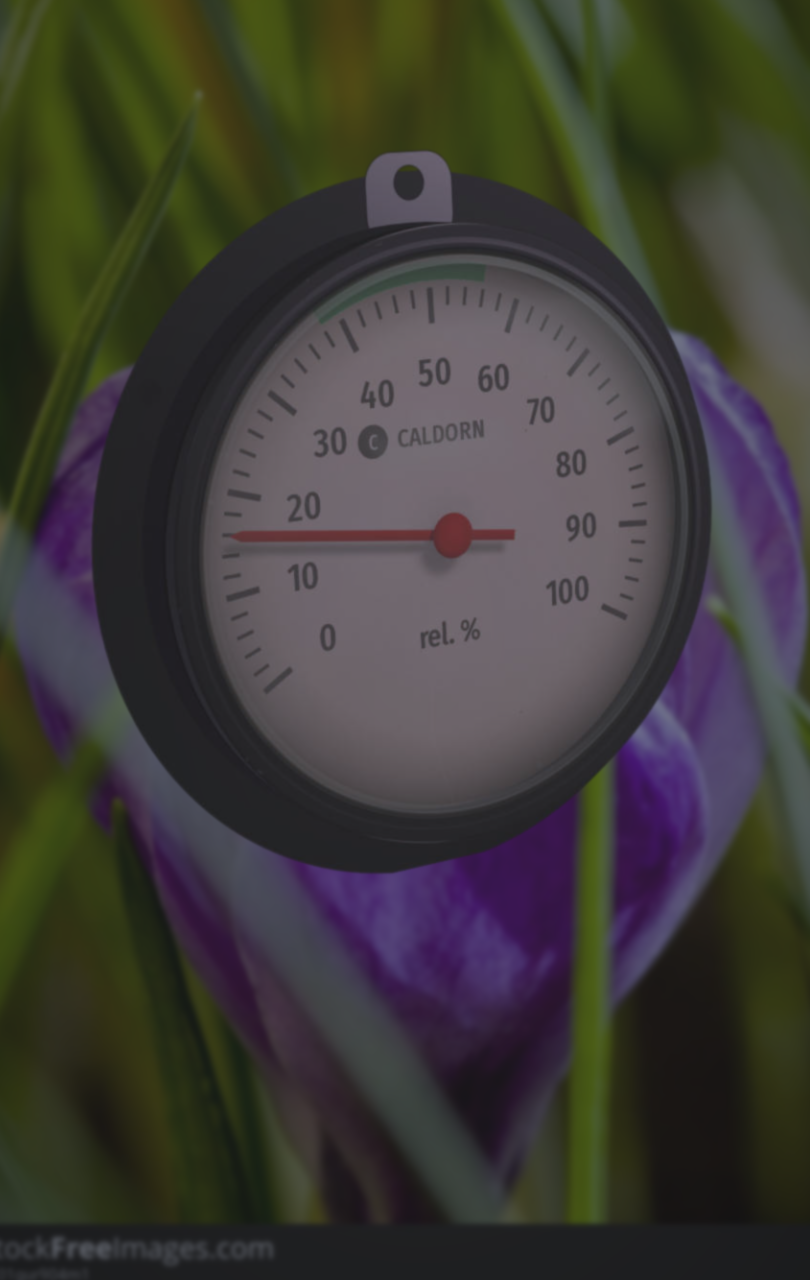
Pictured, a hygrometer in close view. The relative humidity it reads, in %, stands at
16 %
